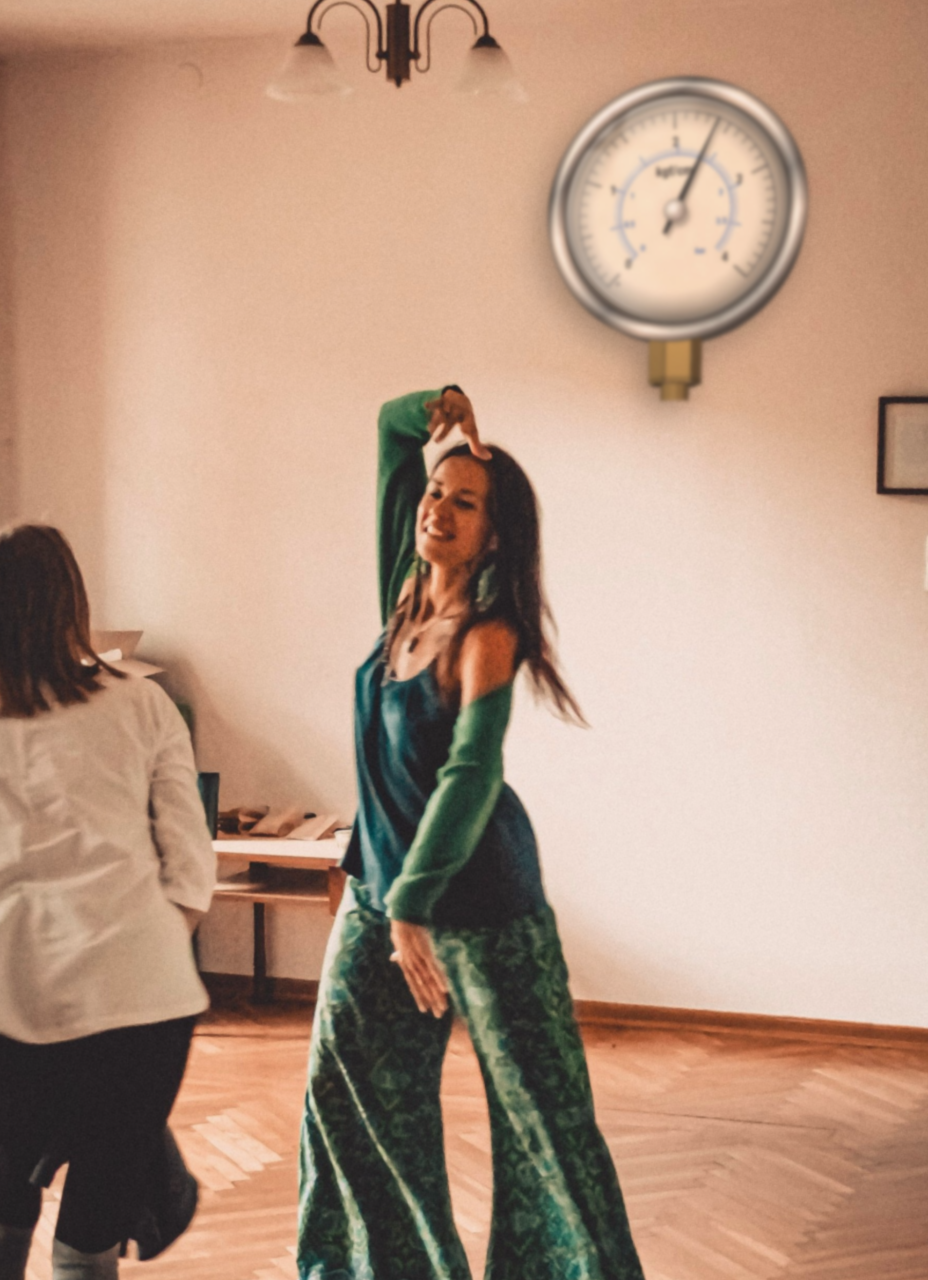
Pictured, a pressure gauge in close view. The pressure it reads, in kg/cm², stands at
2.4 kg/cm²
